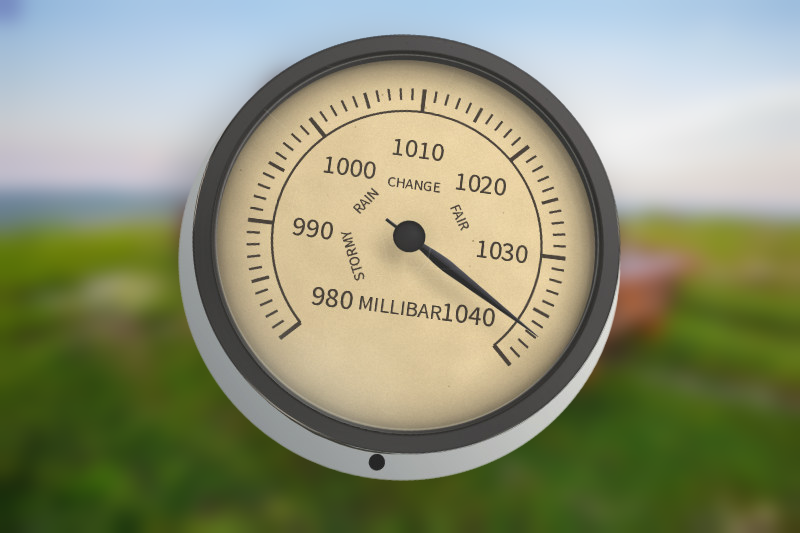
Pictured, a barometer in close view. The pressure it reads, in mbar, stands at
1037 mbar
